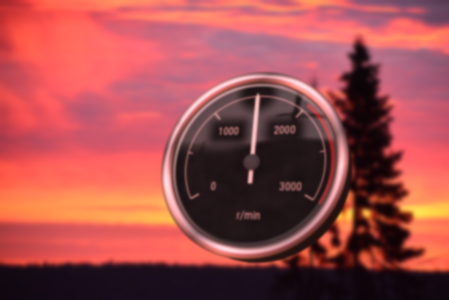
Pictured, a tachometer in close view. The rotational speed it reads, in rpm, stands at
1500 rpm
